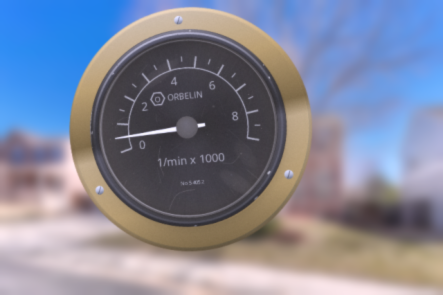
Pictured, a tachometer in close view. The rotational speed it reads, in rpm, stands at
500 rpm
